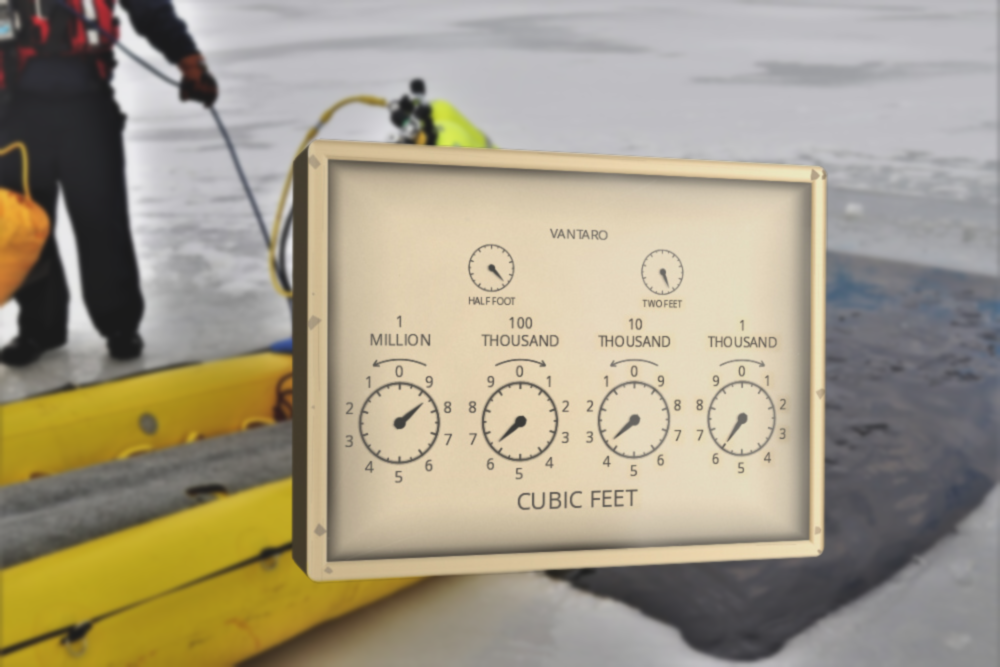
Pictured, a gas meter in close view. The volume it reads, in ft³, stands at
863600 ft³
